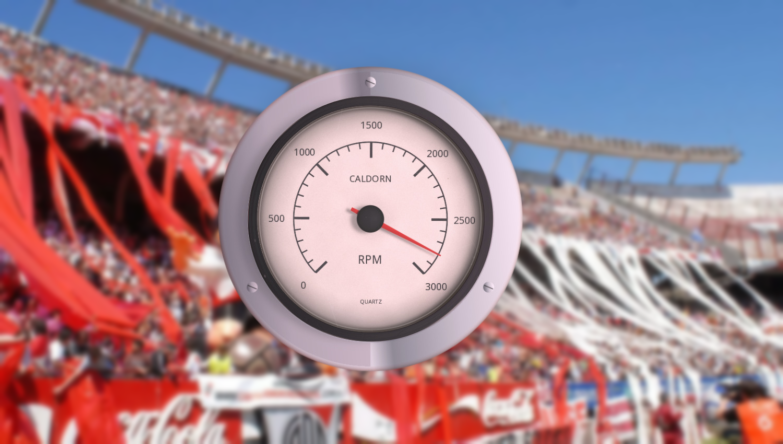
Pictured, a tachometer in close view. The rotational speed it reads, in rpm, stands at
2800 rpm
